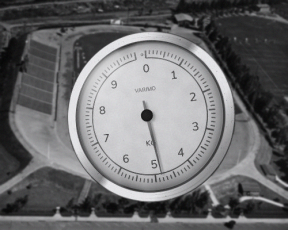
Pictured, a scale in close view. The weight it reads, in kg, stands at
4.8 kg
